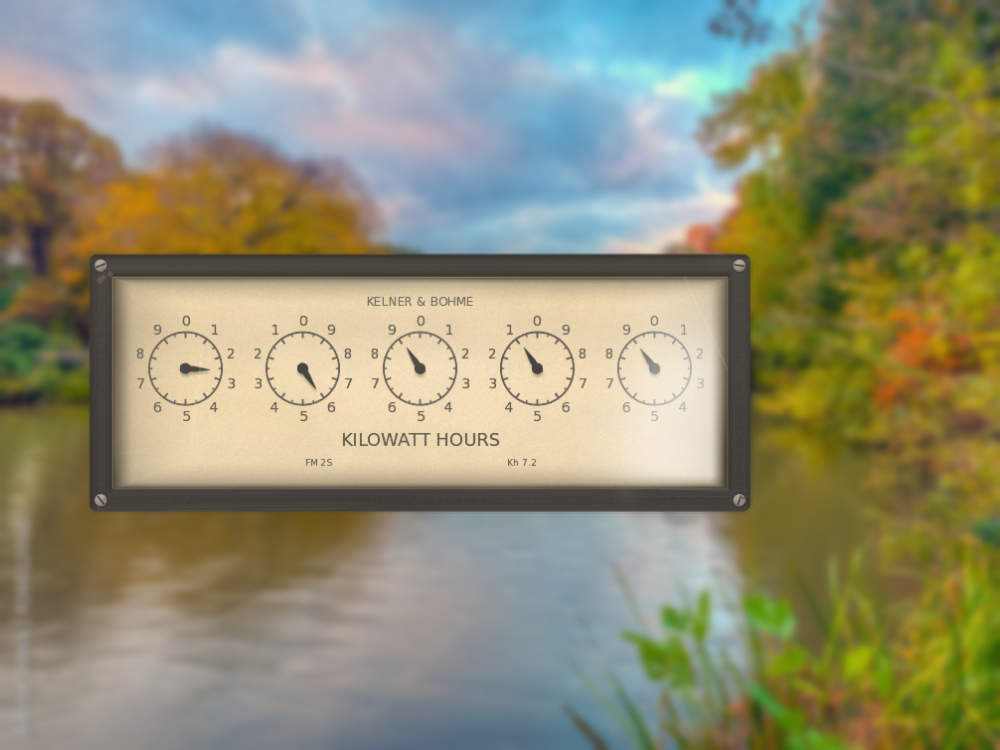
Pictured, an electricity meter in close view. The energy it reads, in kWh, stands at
25909 kWh
